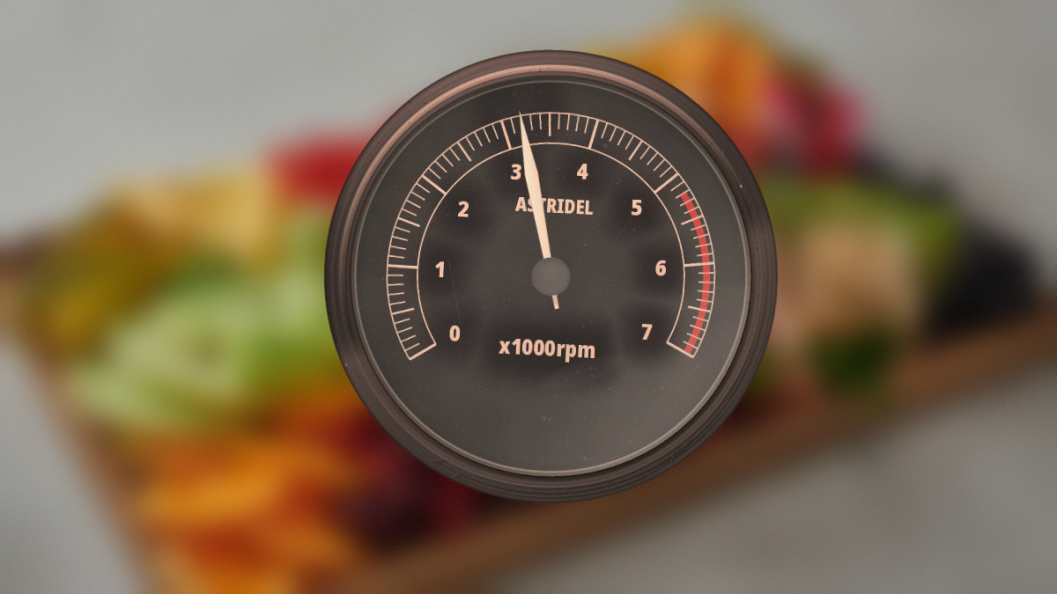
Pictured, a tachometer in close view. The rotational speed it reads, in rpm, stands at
3200 rpm
